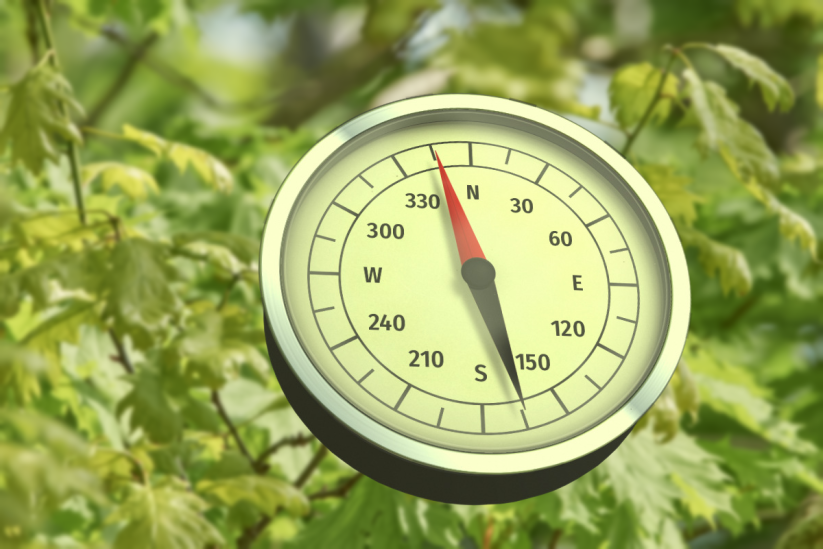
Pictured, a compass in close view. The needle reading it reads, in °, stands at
345 °
